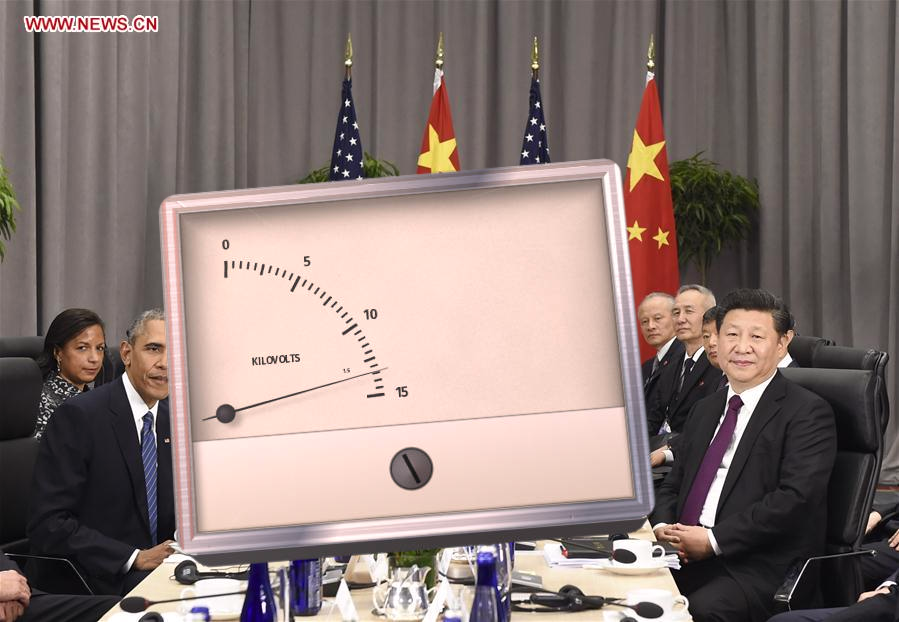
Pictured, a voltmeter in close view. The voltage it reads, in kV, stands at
13.5 kV
